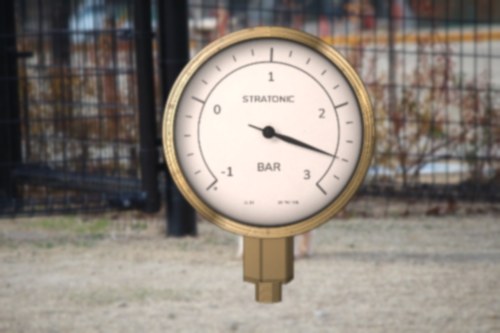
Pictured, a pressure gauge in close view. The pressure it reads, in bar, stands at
2.6 bar
